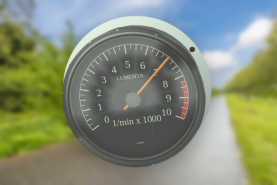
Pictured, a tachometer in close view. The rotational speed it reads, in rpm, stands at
7000 rpm
